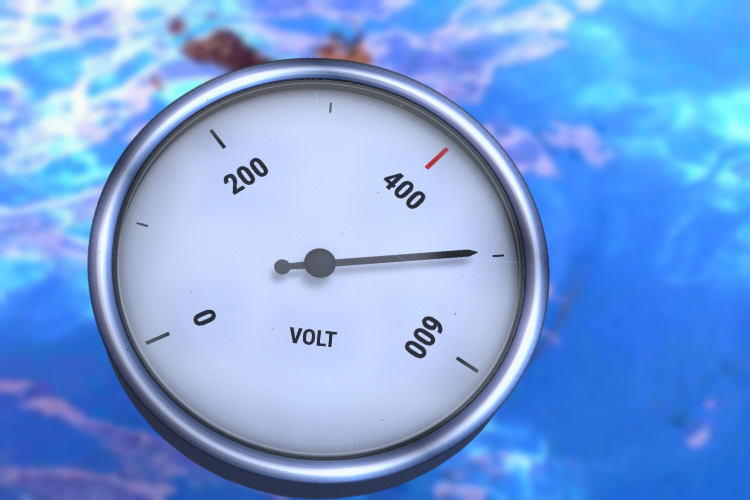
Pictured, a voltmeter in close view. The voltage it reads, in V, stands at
500 V
